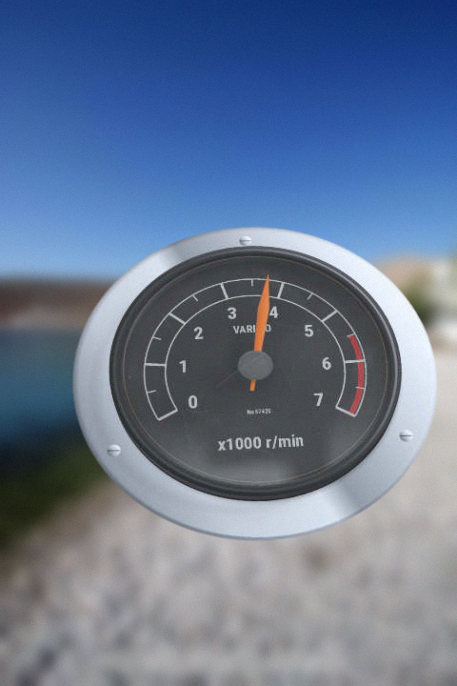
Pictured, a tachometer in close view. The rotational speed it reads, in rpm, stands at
3750 rpm
